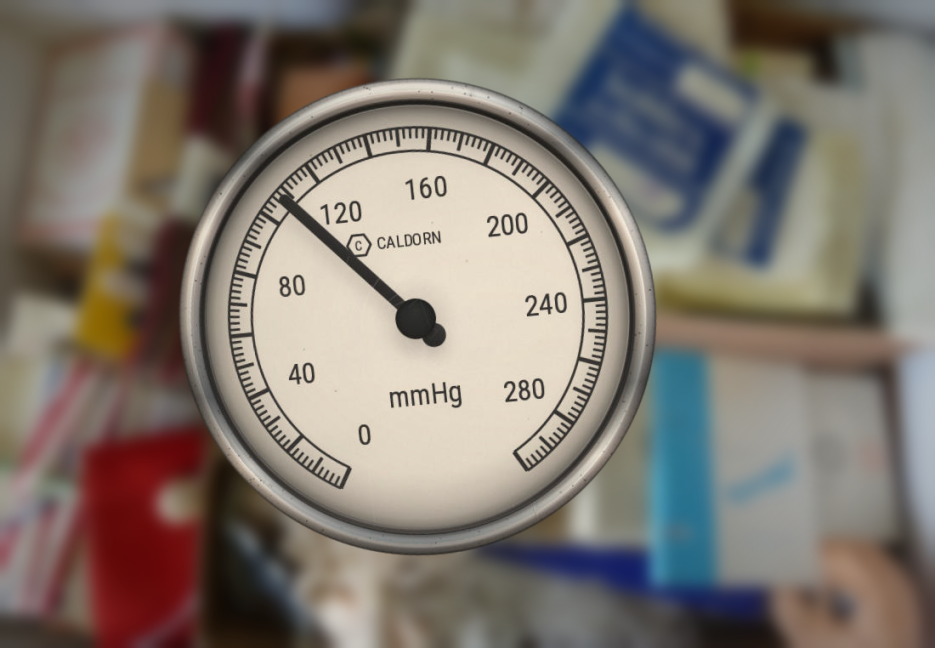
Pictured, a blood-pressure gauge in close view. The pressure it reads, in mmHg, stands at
108 mmHg
